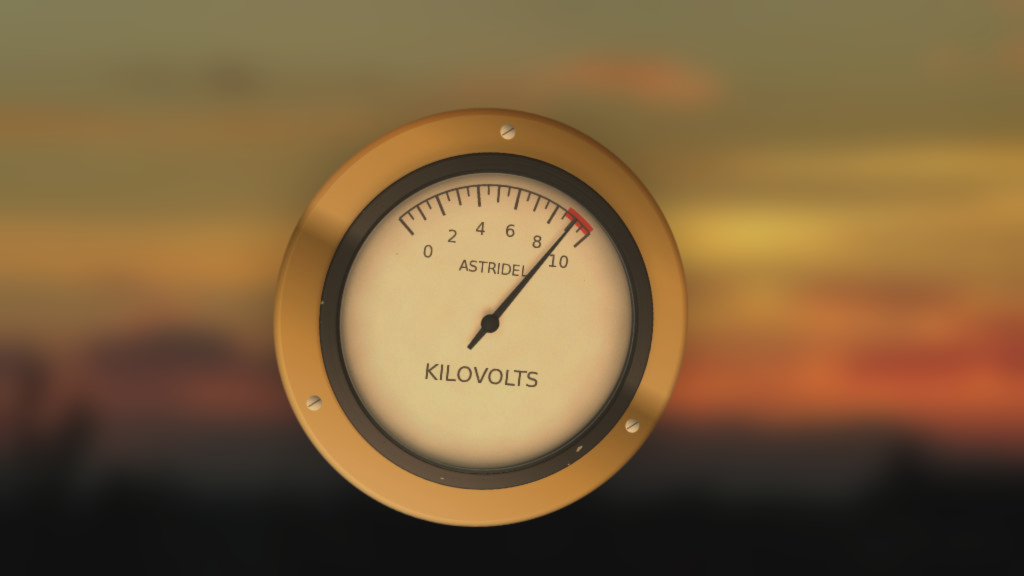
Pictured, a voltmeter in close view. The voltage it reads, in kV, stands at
9 kV
